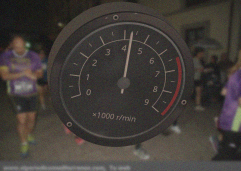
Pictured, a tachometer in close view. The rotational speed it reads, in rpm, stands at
4250 rpm
